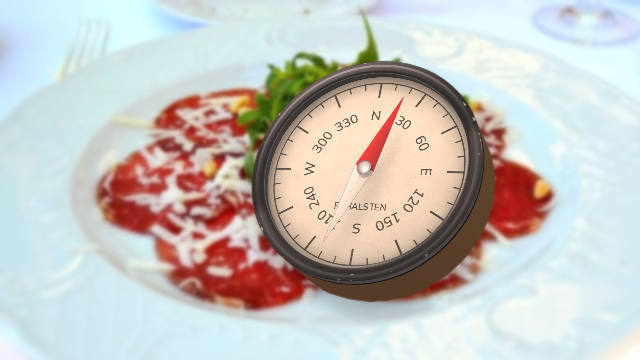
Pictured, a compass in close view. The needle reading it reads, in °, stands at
20 °
